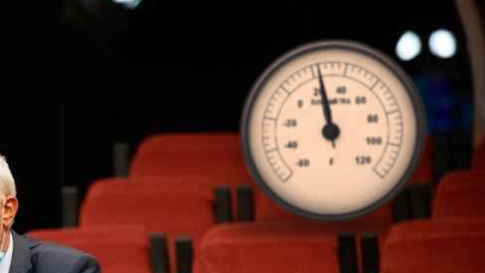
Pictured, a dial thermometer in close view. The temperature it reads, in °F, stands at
24 °F
